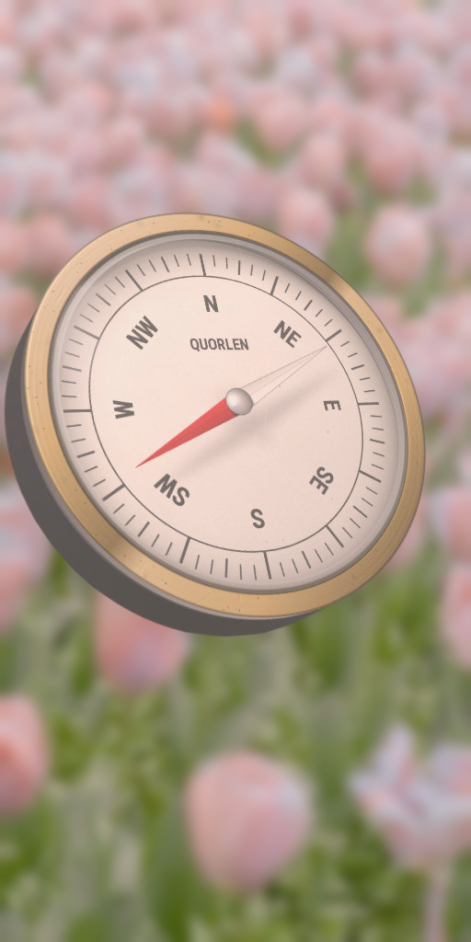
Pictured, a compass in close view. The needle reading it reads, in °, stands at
242.5 °
